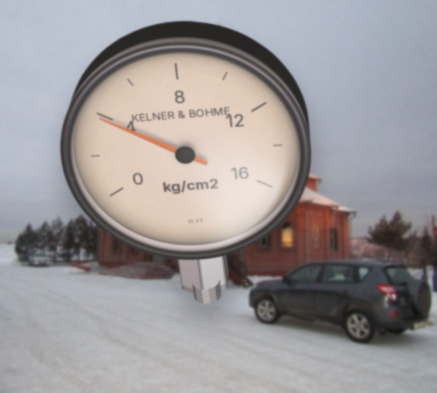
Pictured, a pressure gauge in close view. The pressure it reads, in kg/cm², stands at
4 kg/cm²
